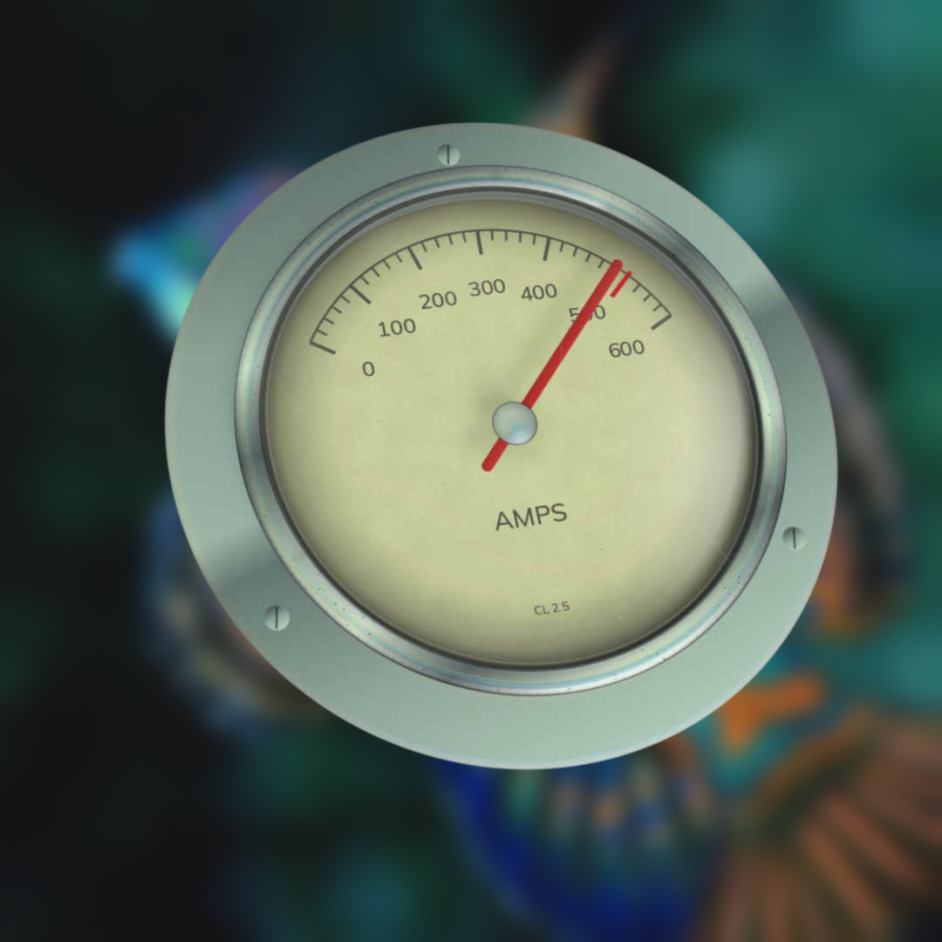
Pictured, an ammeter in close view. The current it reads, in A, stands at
500 A
